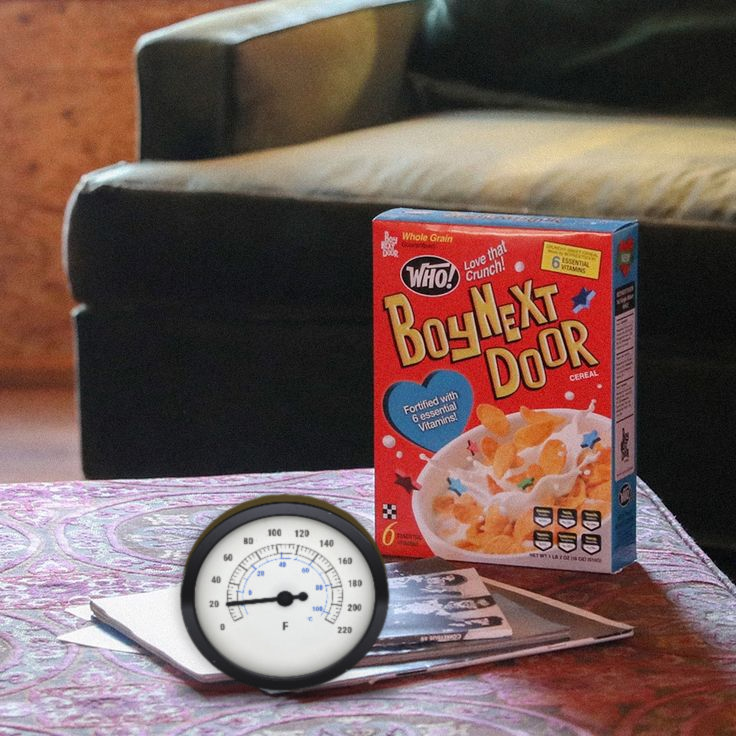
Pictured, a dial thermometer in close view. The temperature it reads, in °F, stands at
20 °F
